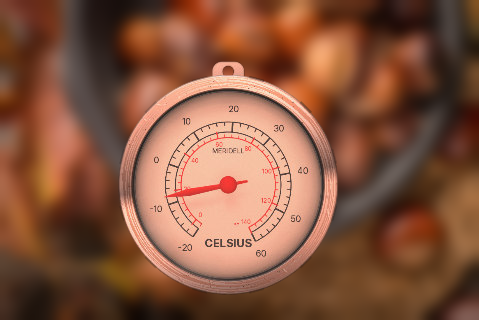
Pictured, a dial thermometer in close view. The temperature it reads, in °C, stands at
-8 °C
